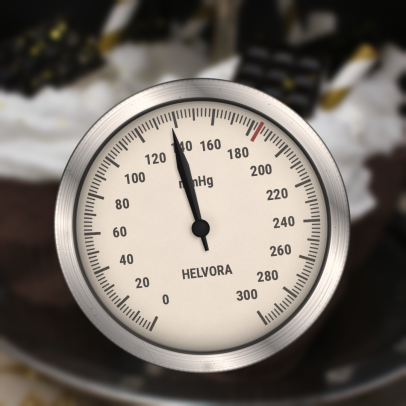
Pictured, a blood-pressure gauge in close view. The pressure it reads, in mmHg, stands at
138 mmHg
